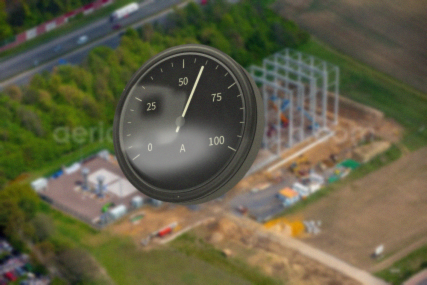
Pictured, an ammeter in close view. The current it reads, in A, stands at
60 A
